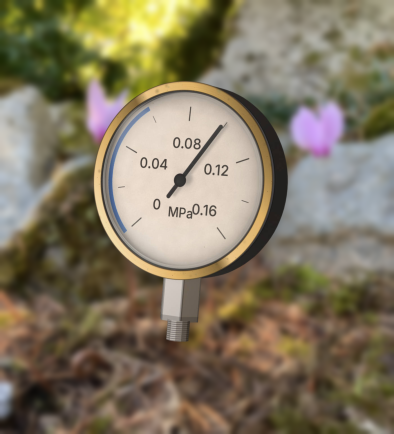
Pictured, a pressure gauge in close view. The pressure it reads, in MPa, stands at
0.1 MPa
